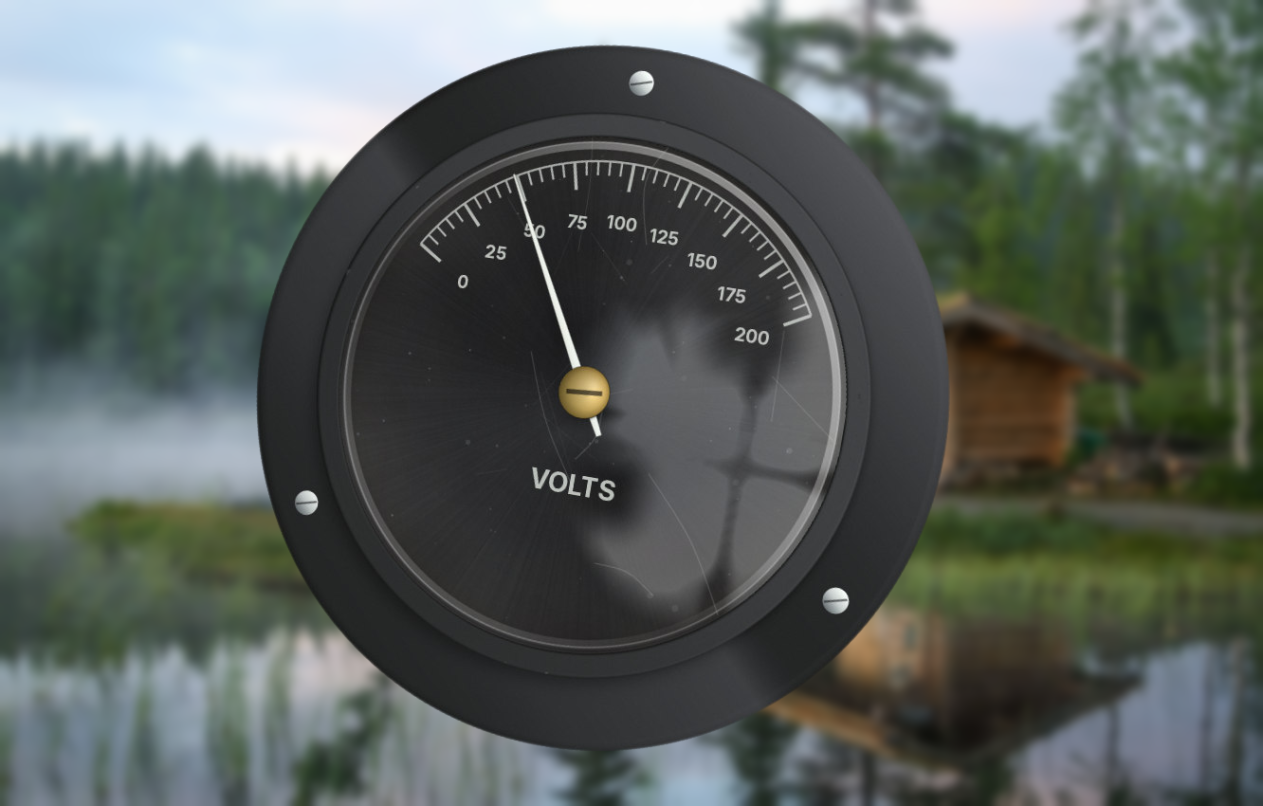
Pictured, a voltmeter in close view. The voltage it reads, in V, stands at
50 V
